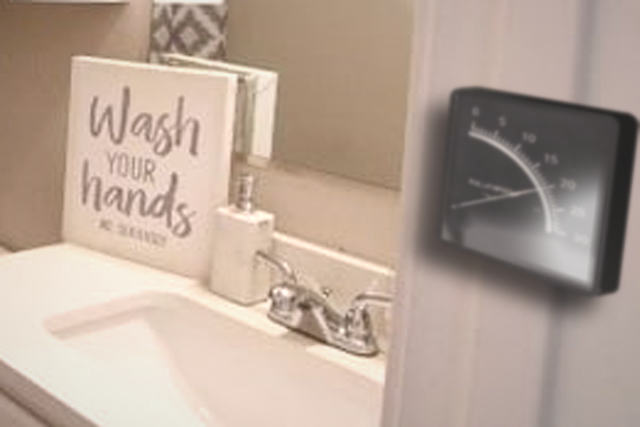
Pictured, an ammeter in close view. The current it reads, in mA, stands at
20 mA
